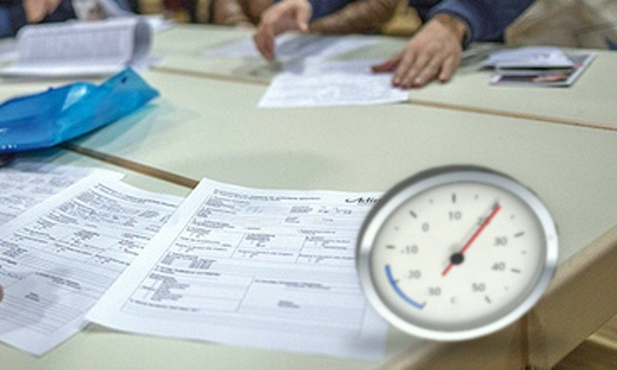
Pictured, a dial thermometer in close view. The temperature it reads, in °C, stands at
20 °C
